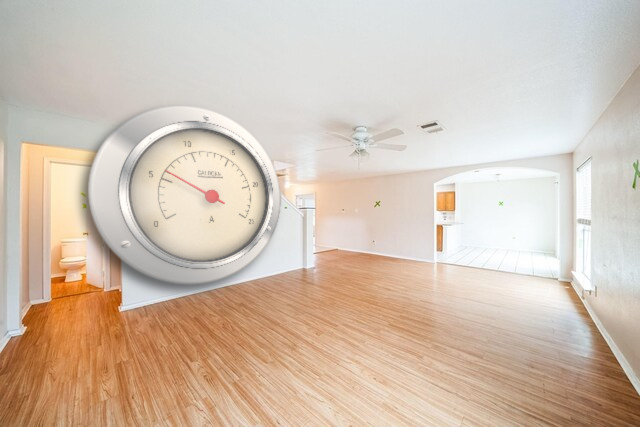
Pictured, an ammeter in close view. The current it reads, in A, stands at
6 A
